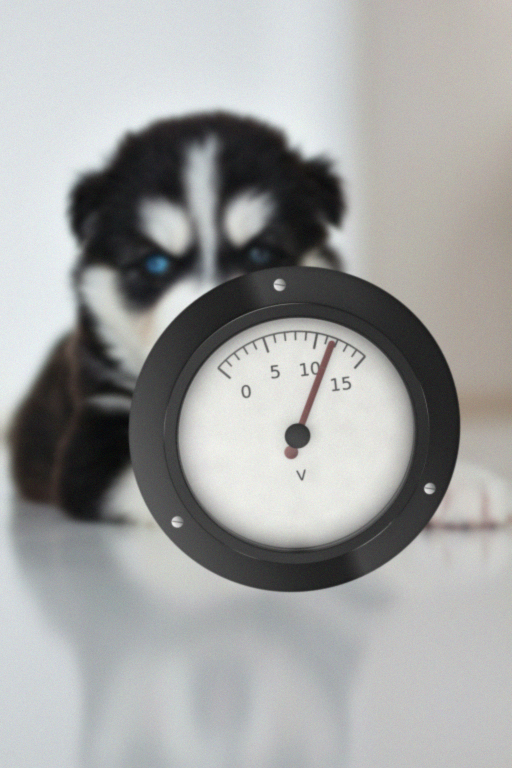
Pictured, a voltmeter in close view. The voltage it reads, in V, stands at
11.5 V
